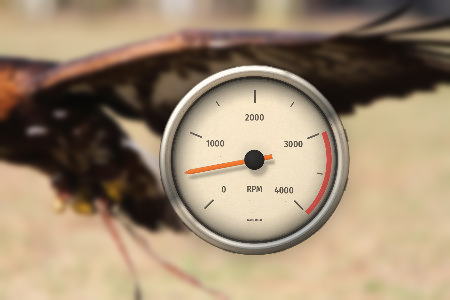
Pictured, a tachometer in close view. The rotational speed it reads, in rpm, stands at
500 rpm
